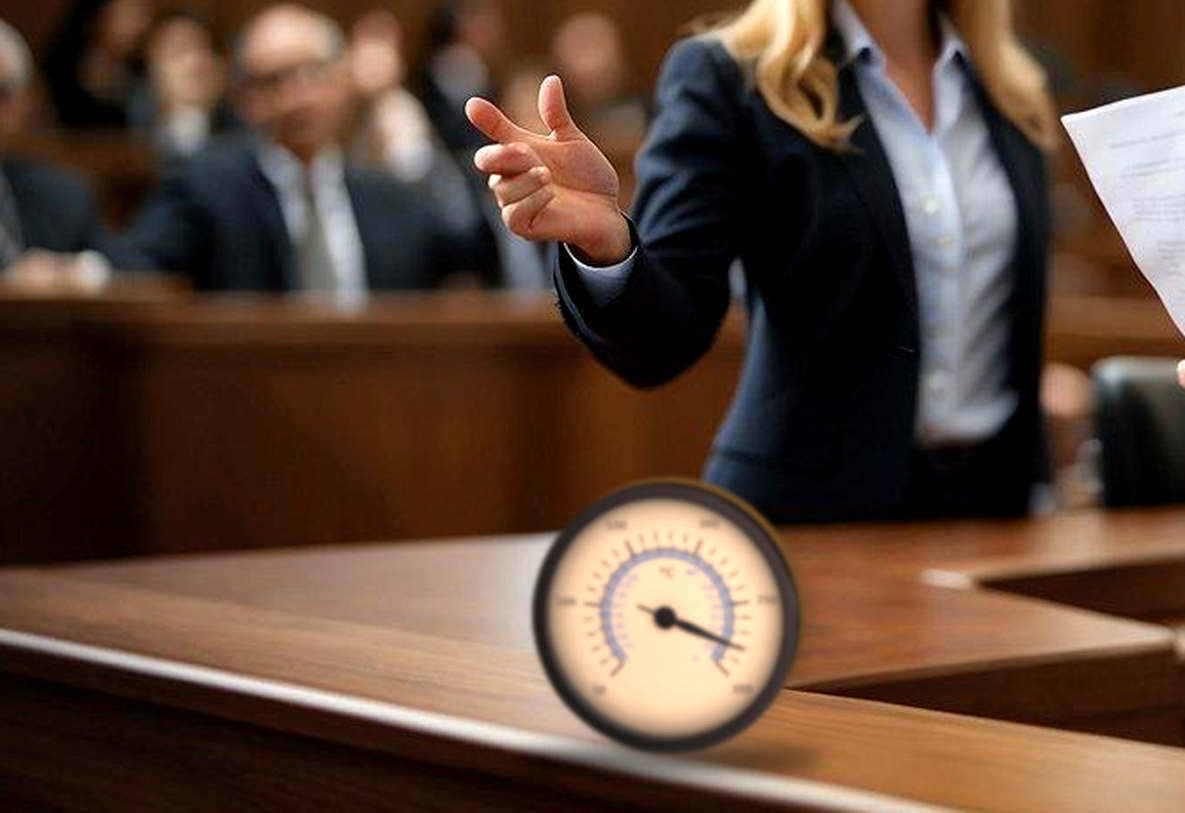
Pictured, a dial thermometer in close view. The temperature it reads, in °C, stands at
280 °C
